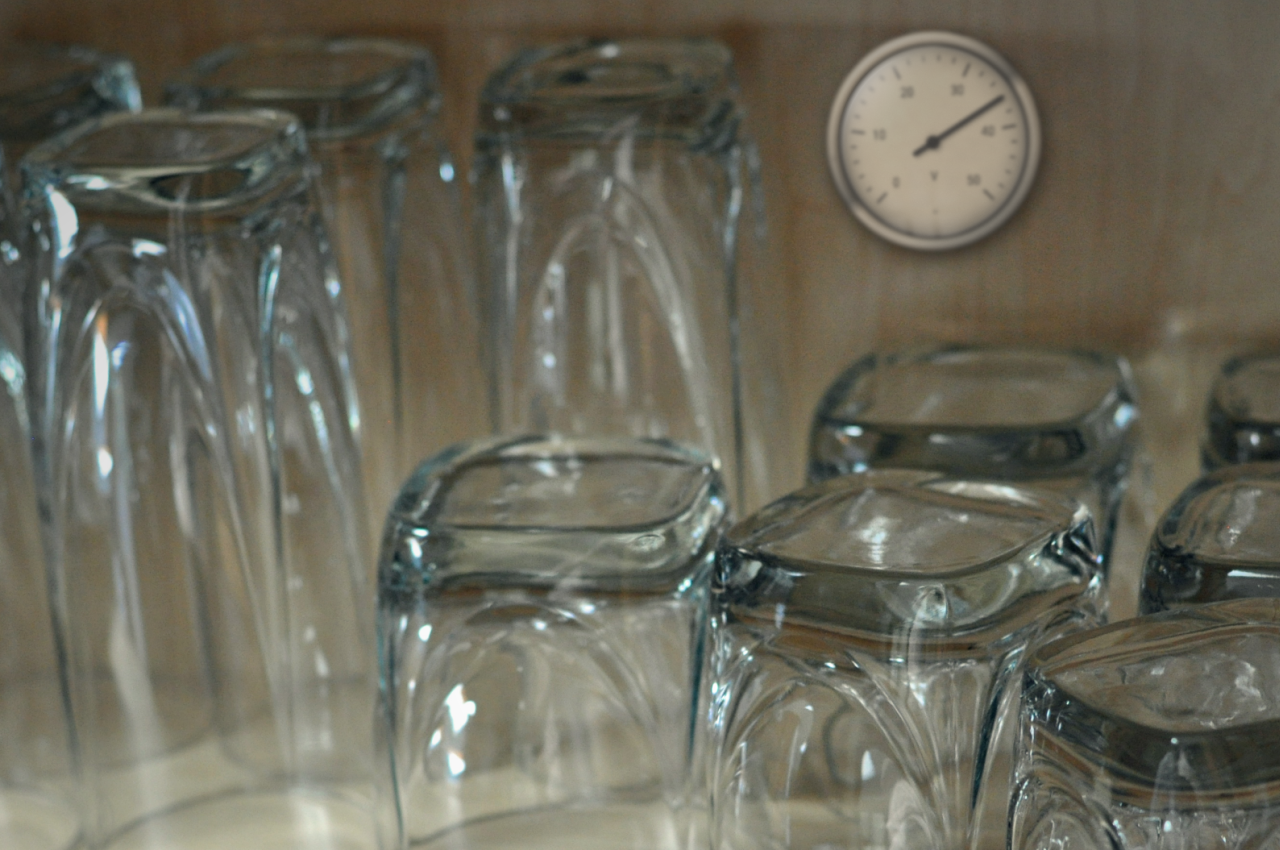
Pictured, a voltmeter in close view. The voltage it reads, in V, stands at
36 V
